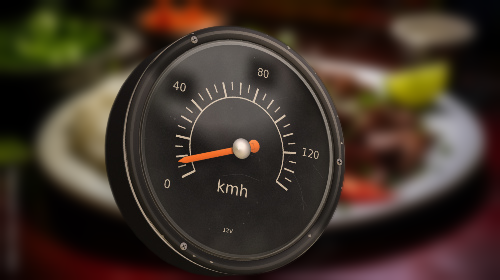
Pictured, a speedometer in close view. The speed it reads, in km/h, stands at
7.5 km/h
